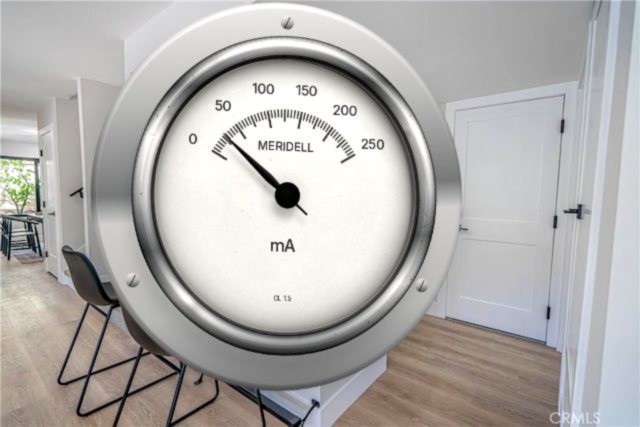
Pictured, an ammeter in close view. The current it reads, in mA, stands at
25 mA
